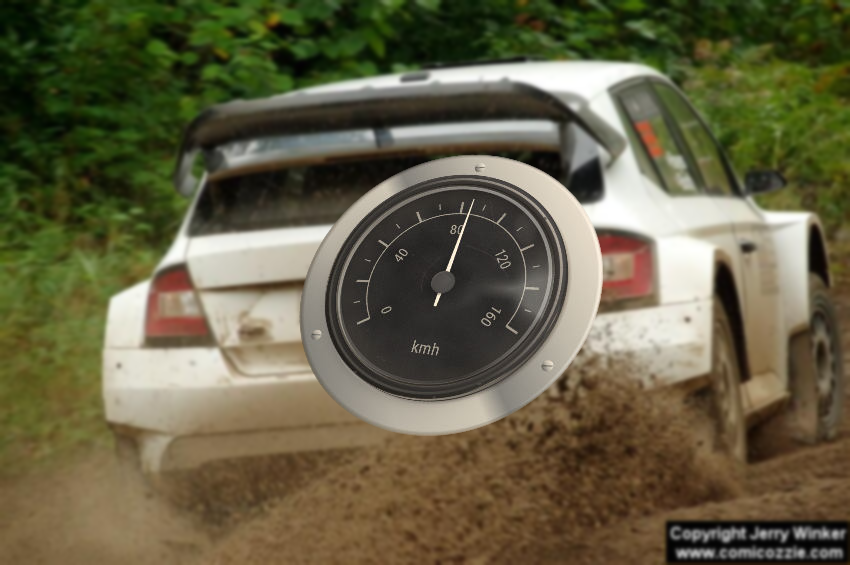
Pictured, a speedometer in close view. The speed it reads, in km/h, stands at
85 km/h
